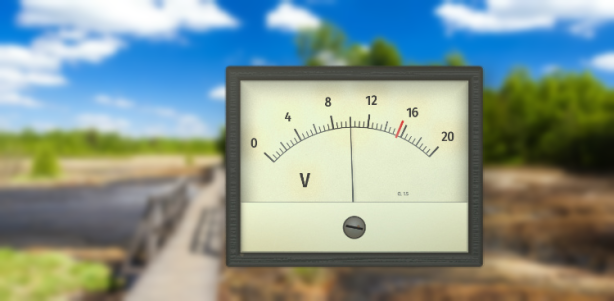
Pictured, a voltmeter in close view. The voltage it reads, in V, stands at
10 V
